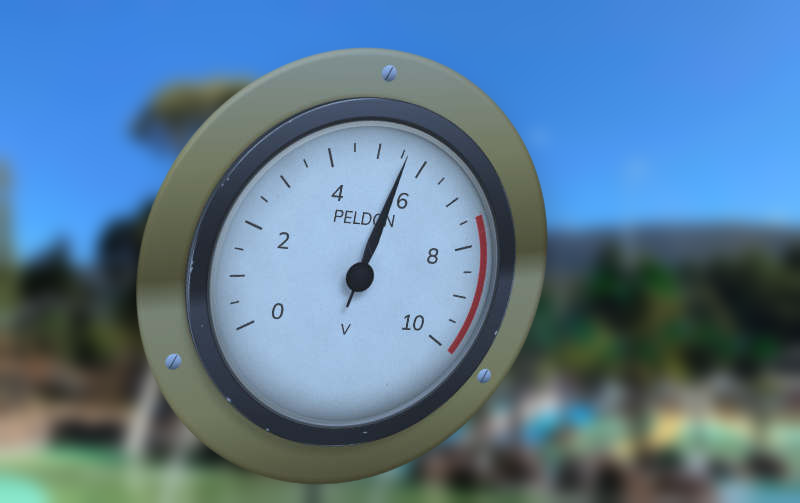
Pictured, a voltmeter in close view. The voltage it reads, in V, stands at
5.5 V
